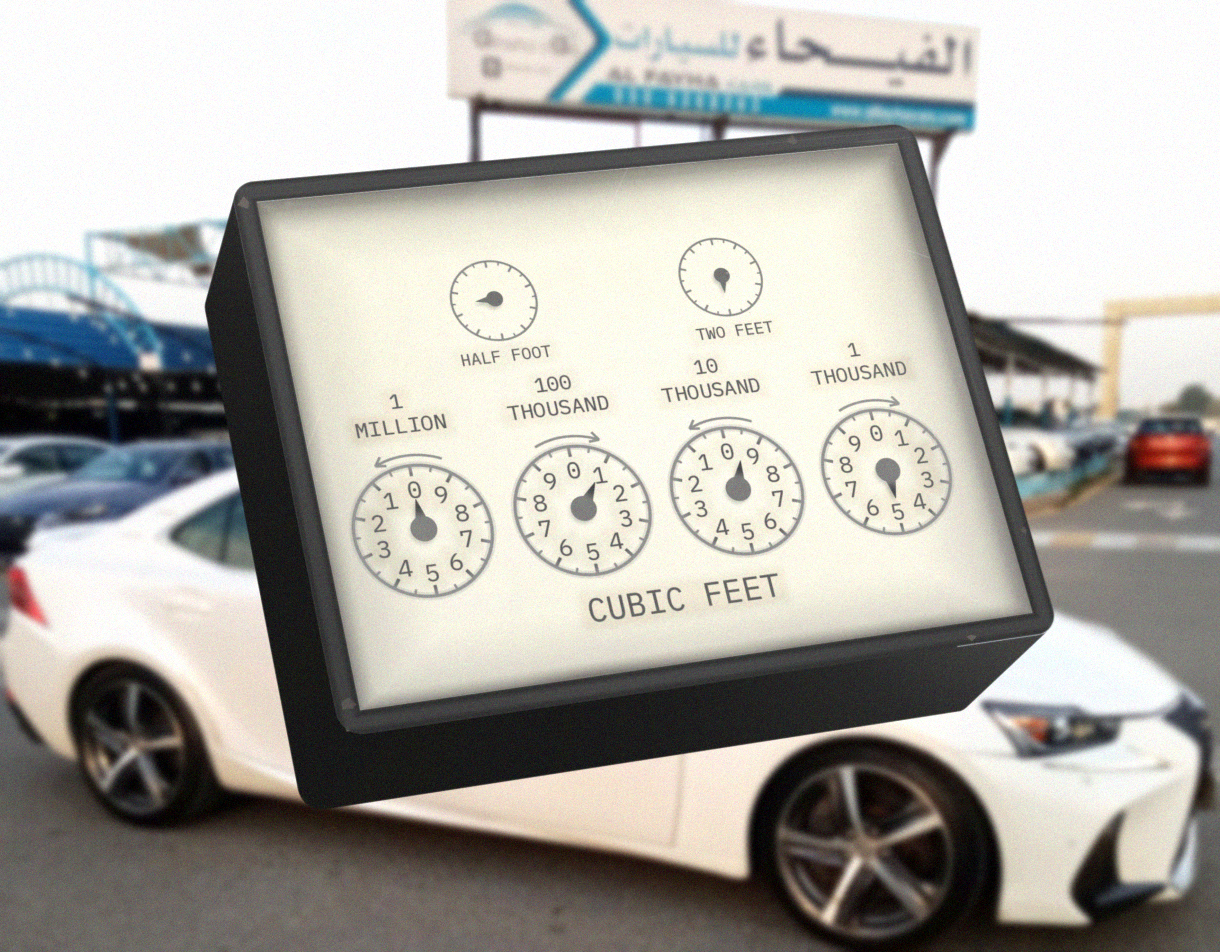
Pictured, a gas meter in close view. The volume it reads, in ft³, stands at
9500 ft³
